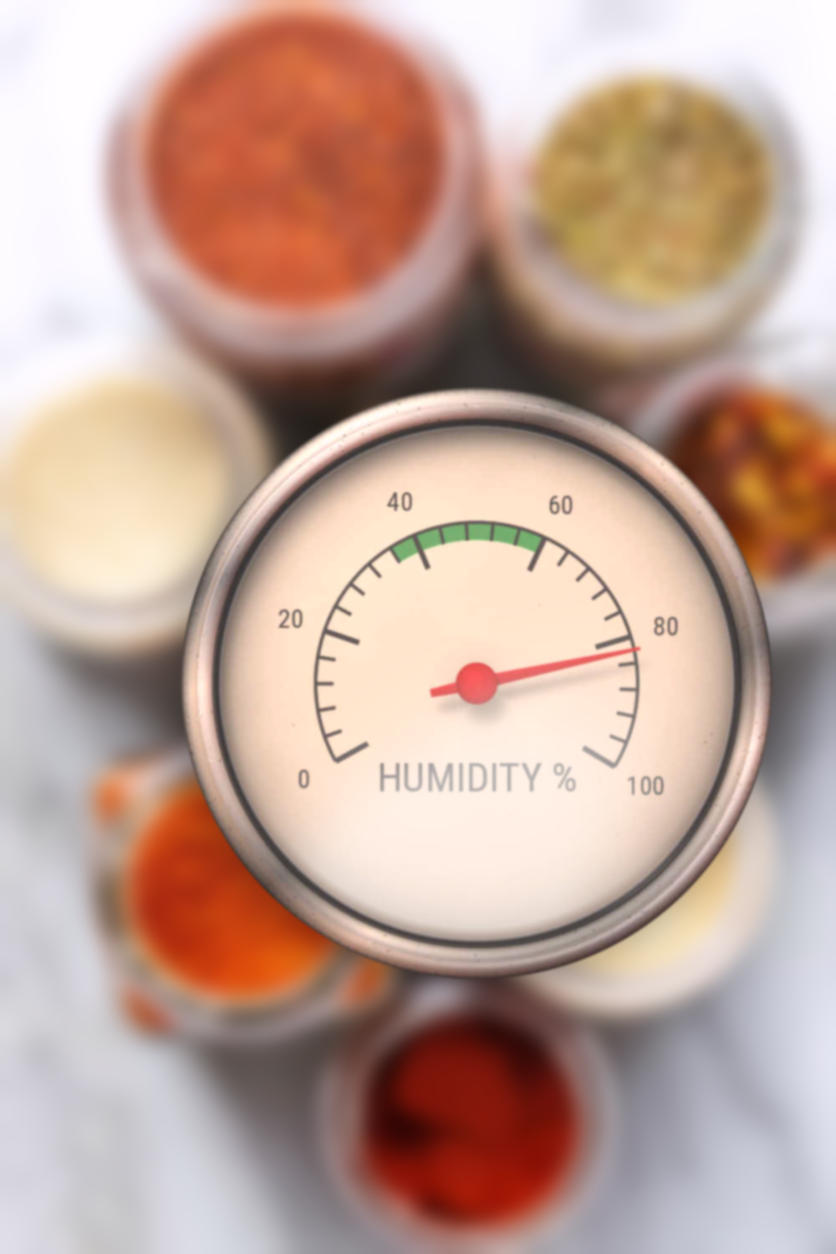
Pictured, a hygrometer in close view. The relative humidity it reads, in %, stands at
82 %
